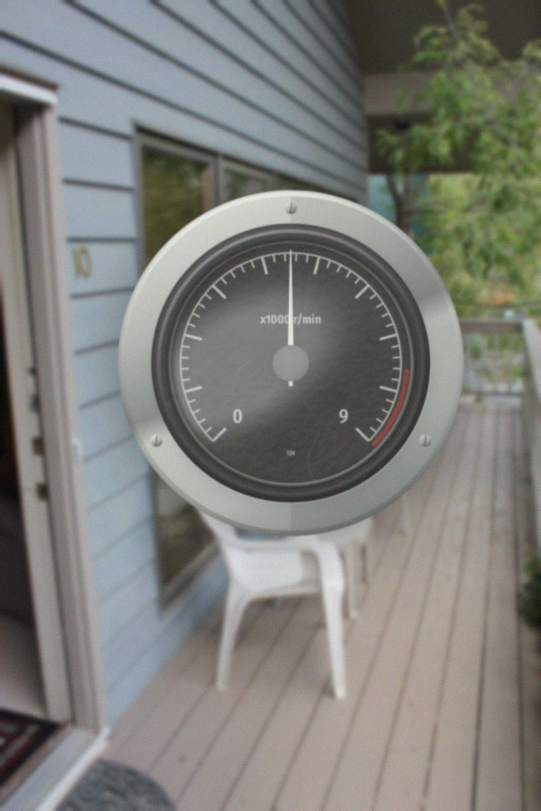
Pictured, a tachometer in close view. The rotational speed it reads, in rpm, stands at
4500 rpm
